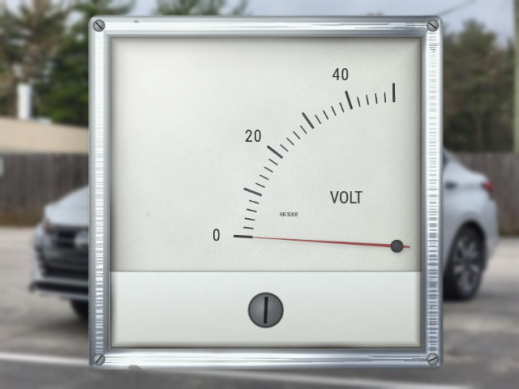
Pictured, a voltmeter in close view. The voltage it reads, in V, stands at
0 V
